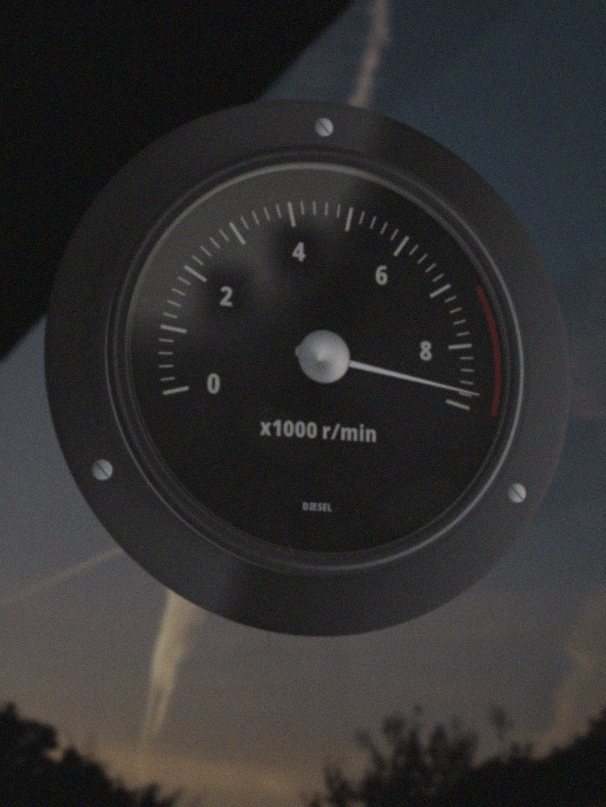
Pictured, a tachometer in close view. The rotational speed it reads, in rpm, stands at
8800 rpm
